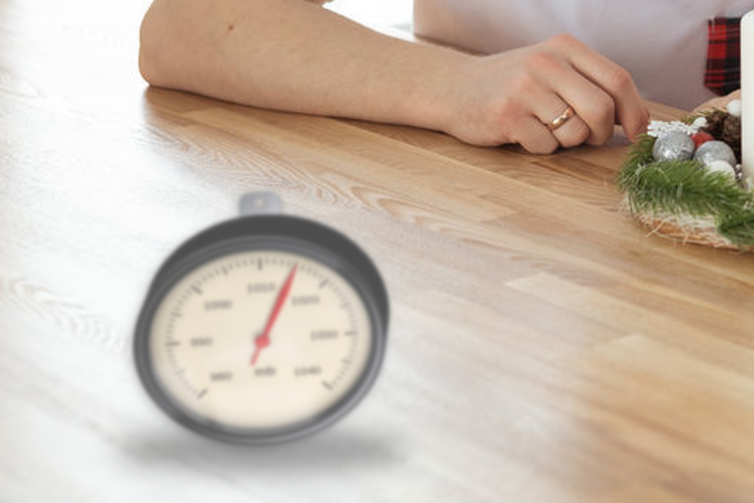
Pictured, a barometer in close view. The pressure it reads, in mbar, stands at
1015 mbar
